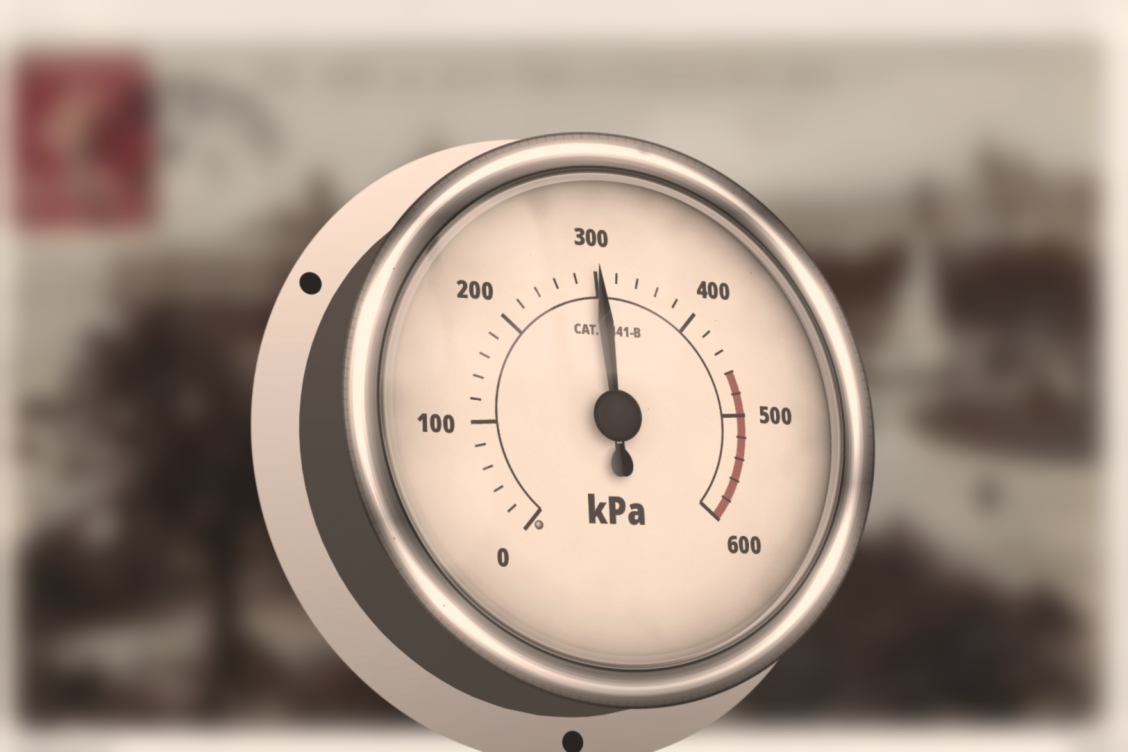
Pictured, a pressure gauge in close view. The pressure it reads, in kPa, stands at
300 kPa
